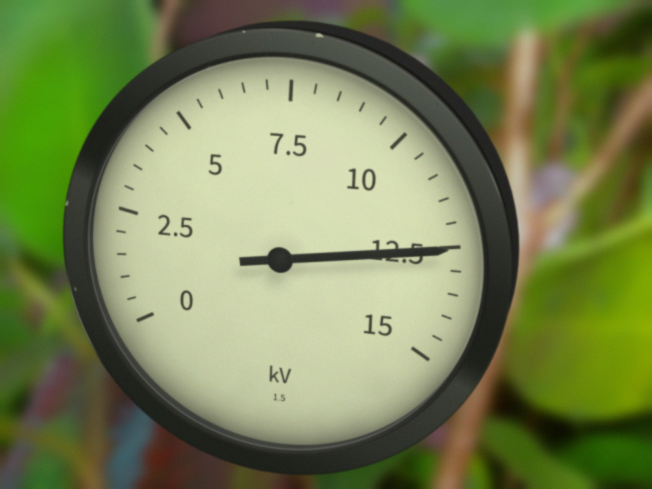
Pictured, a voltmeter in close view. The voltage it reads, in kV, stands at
12.5 kV
